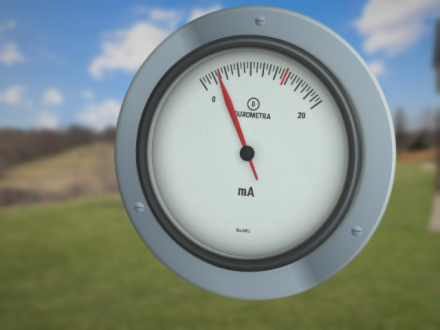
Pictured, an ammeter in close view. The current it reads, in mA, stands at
3 mA
